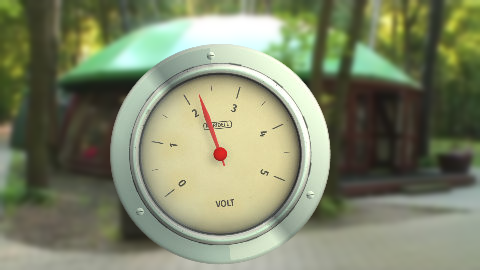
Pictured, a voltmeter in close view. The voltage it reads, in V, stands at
2.25 V
